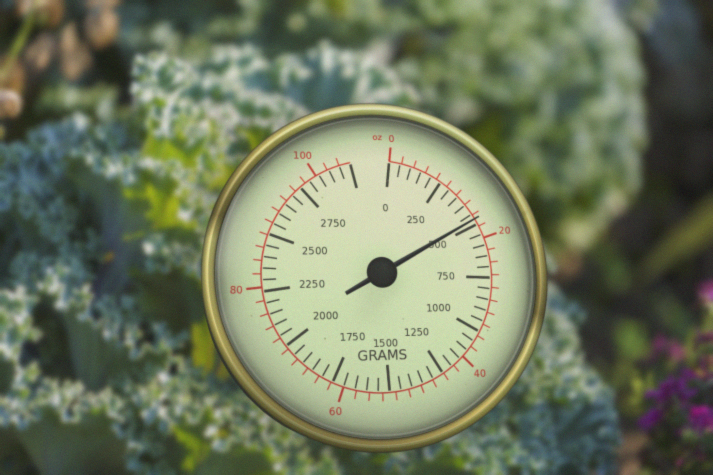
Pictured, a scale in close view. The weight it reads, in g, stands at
475 g
